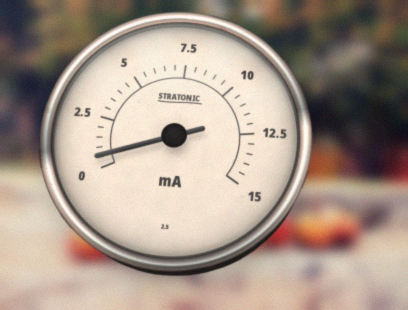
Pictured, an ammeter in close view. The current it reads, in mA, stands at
0.5 mA
